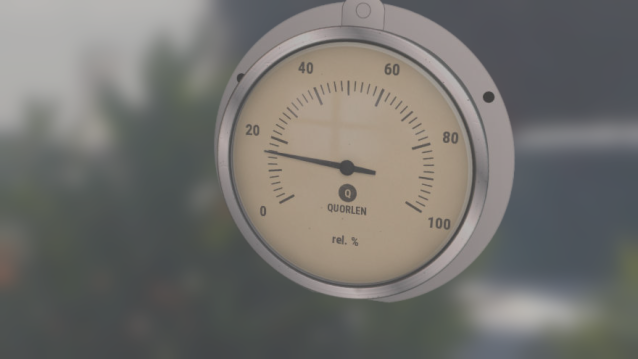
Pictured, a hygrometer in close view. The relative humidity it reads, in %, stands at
16 %
